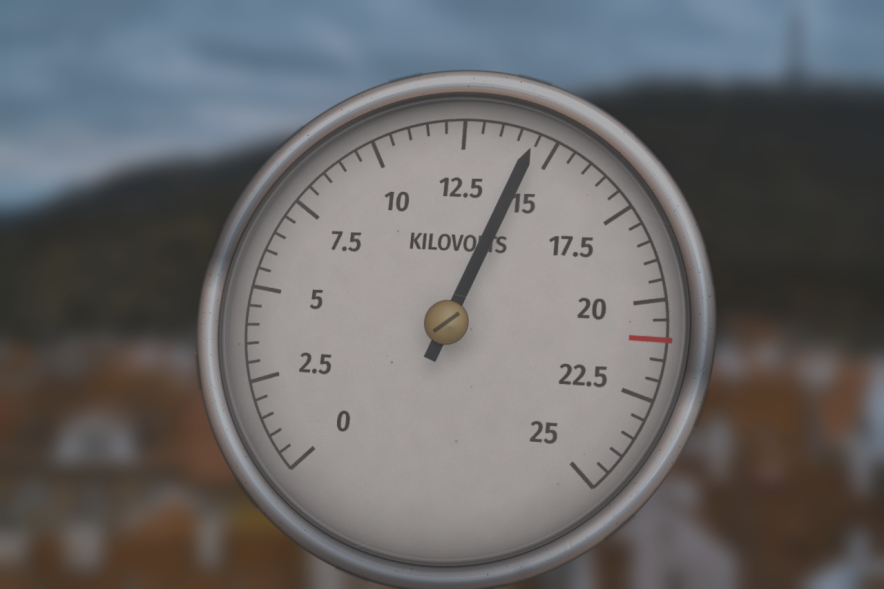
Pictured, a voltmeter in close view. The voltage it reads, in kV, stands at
14.5 kV
